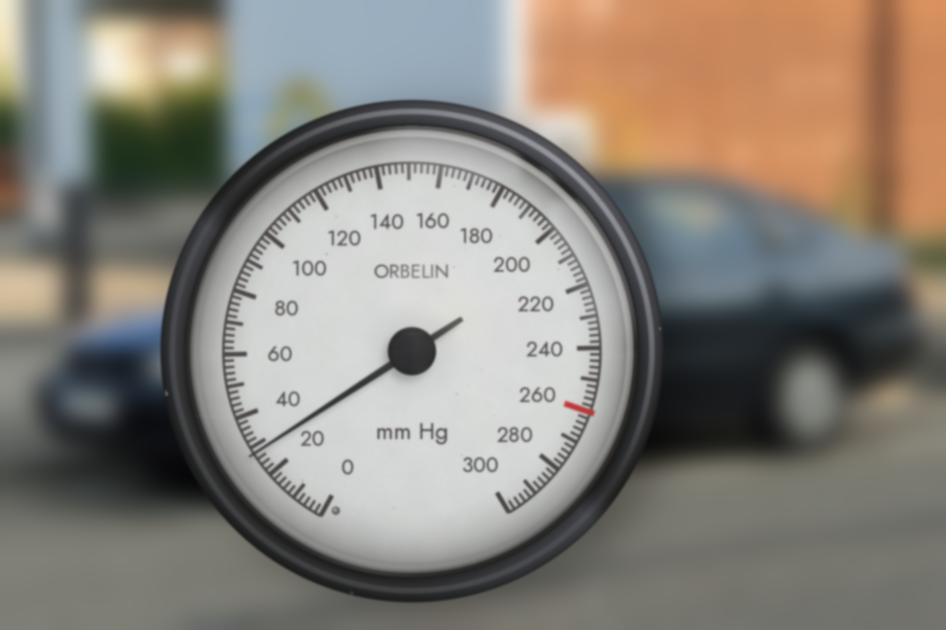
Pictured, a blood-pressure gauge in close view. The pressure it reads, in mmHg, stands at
28 mmHg
